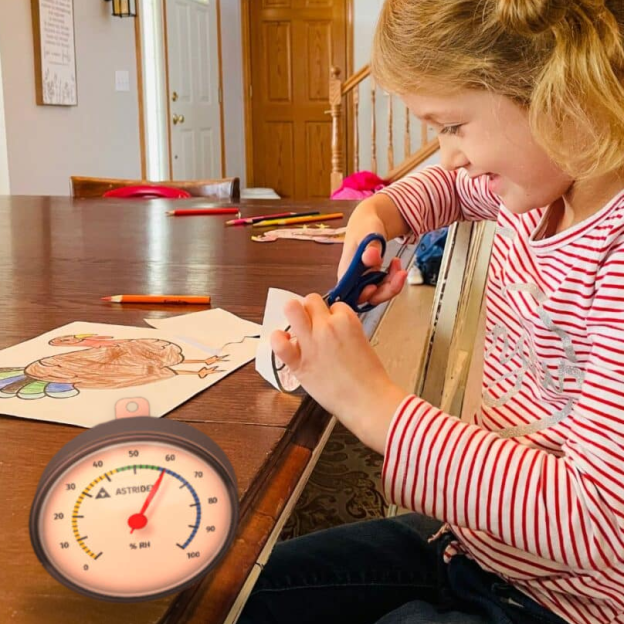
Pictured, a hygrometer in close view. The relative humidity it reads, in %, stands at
60 %
